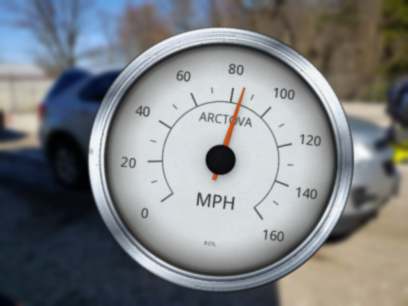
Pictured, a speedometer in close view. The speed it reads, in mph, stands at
85 mph
